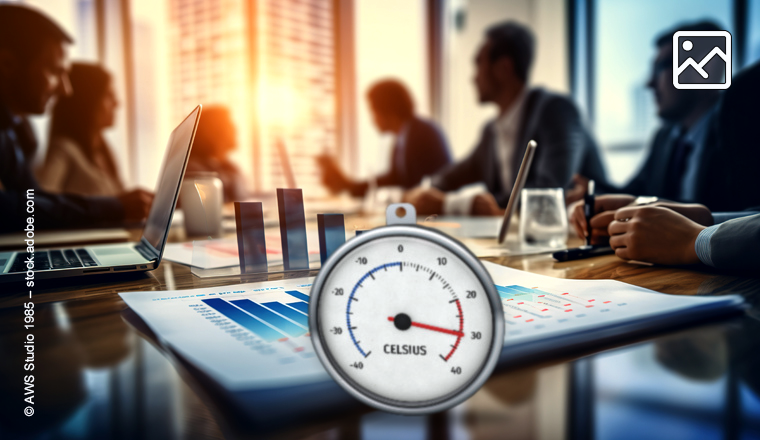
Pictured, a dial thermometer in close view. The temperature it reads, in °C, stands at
30 °C
